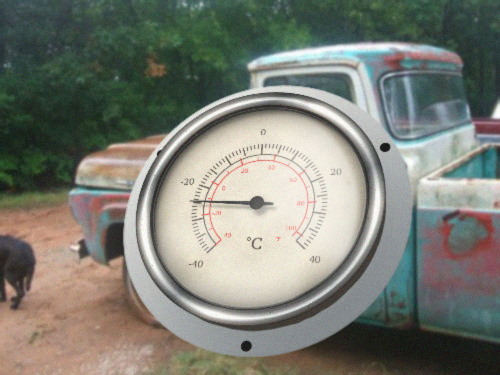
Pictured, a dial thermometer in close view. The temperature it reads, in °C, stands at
-25 °C
